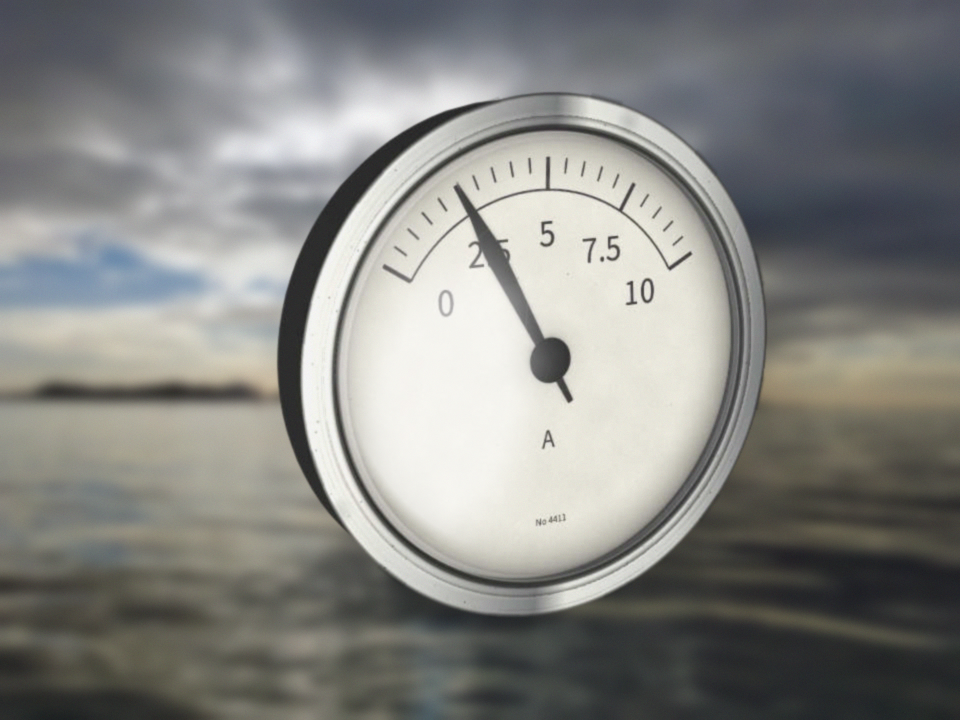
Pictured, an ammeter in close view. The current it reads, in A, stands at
2.5 A
